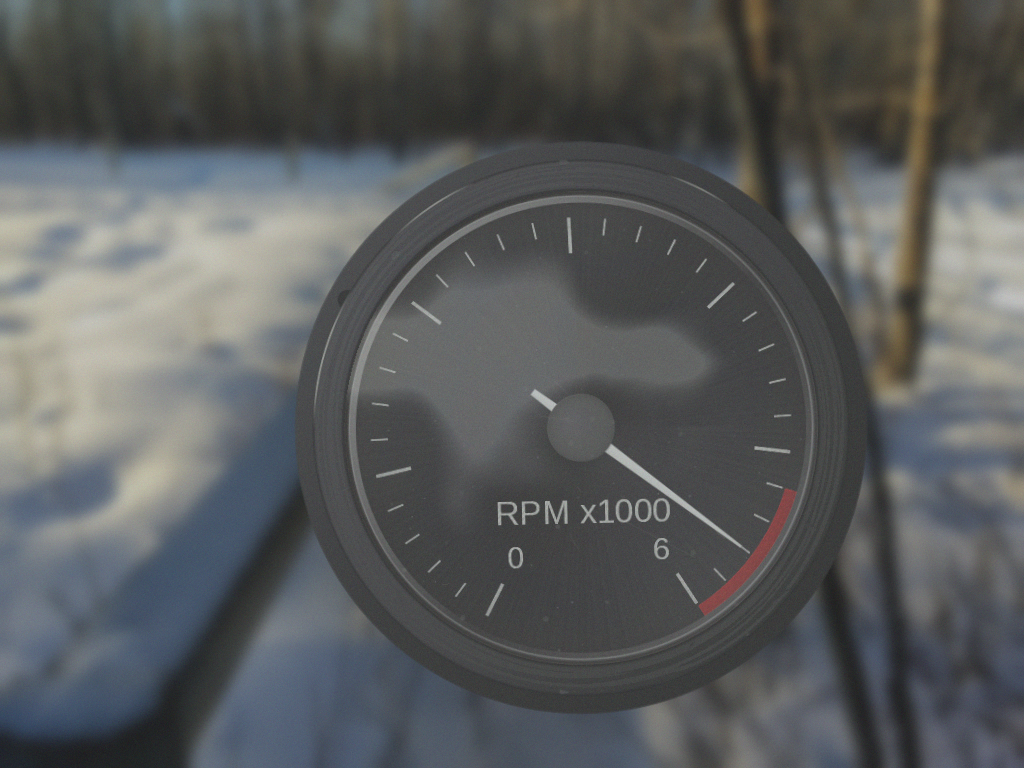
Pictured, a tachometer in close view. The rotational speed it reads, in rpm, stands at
5600 rpm
